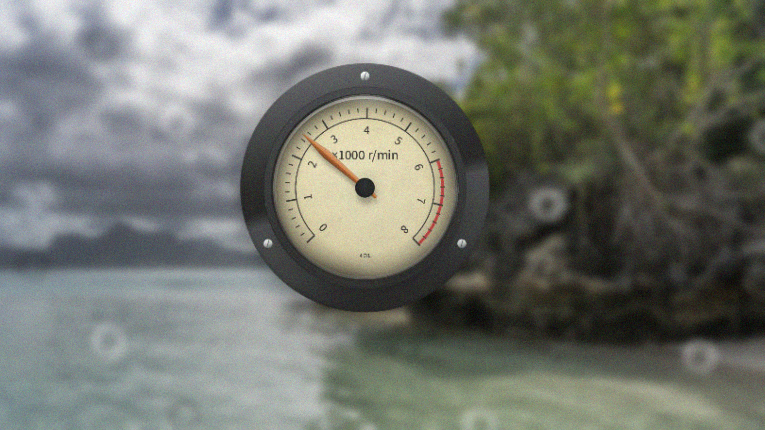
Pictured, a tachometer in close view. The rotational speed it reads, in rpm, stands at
2500 rpm
